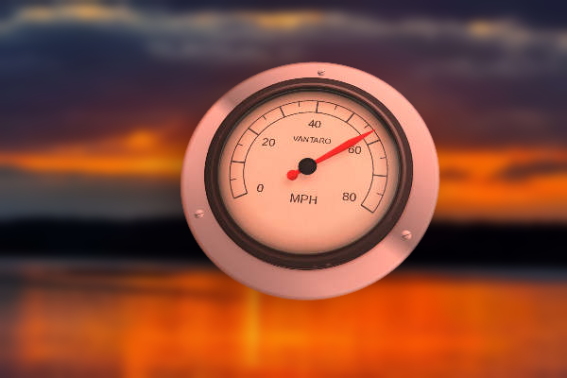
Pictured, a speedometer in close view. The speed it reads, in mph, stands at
57.5 mph
